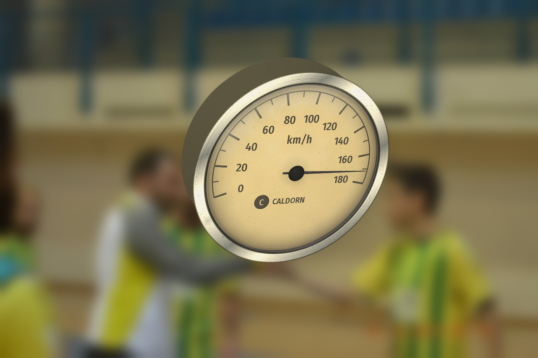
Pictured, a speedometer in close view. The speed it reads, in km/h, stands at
170 km/h
